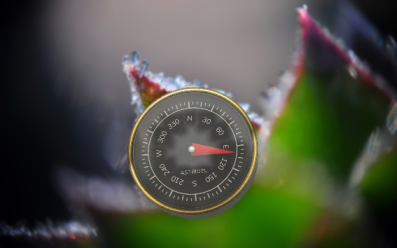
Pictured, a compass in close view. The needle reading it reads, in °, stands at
100 °
